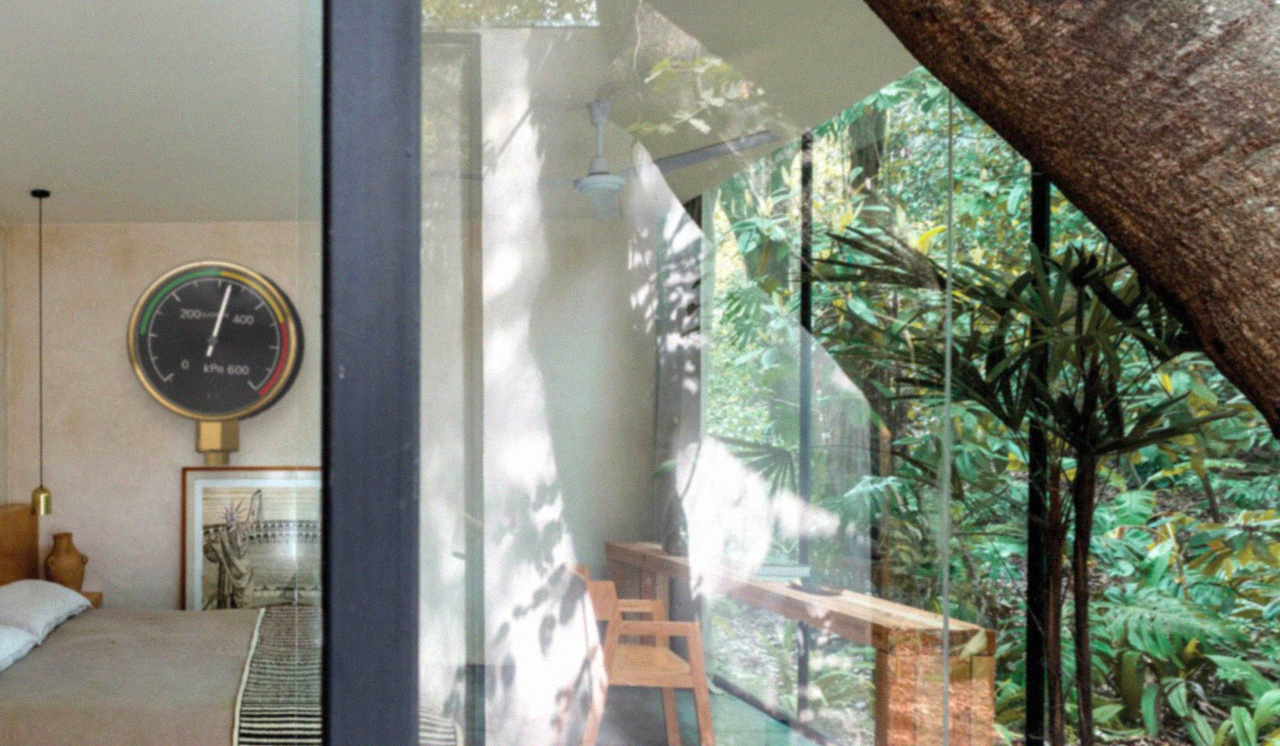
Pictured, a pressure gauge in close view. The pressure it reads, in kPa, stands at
325 kPa
